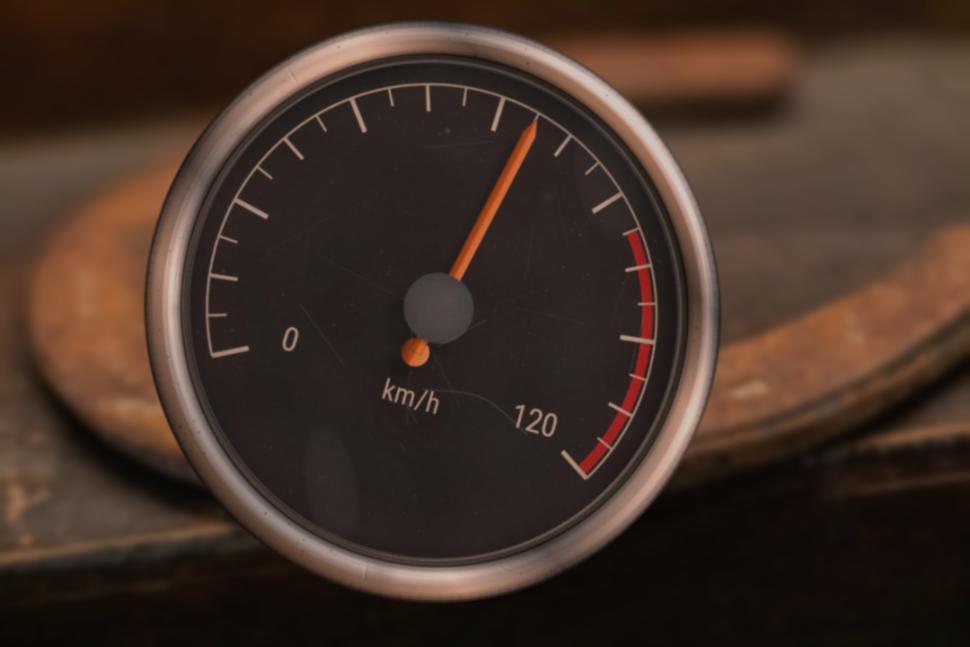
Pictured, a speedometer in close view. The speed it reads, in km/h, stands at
65 km/h
